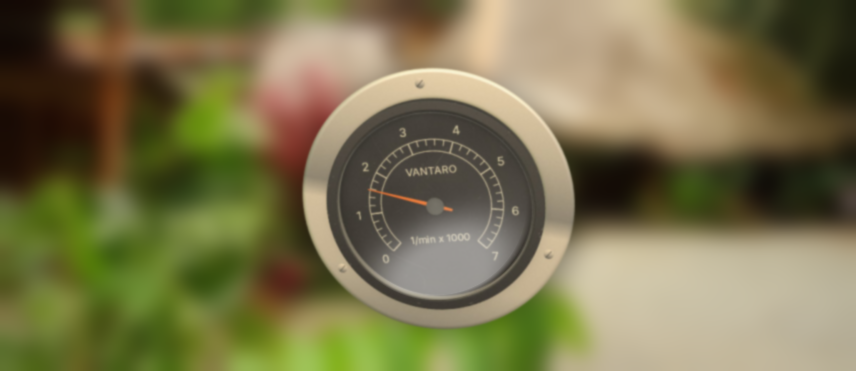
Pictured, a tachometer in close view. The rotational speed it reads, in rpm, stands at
1600 rpm
